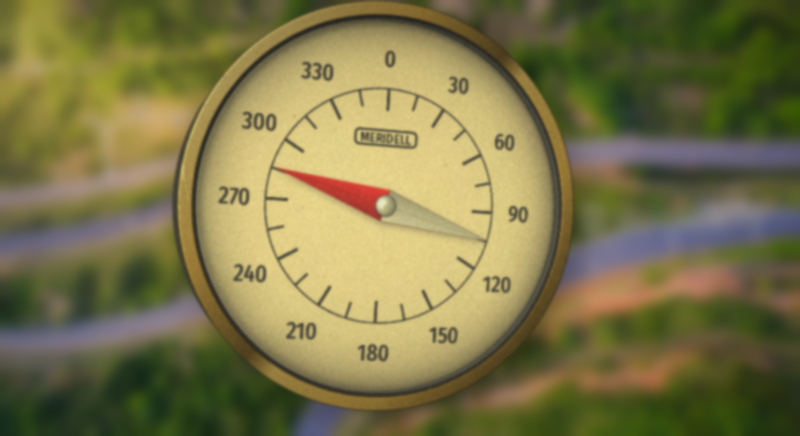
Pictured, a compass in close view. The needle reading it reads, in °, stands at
285 °
